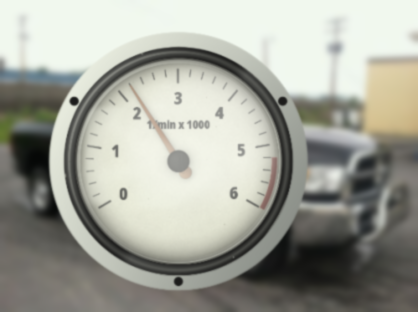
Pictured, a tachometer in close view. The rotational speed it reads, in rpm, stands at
2200 rpm
